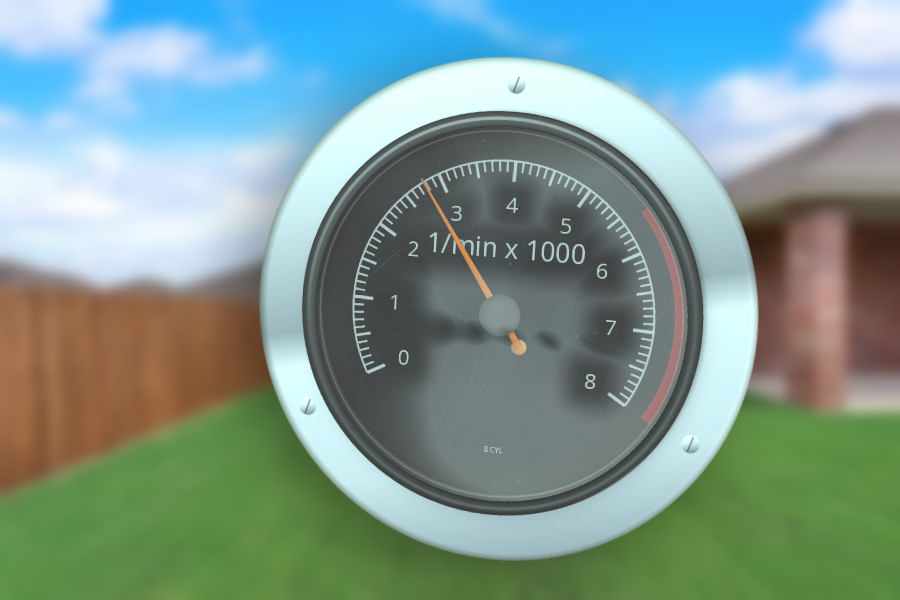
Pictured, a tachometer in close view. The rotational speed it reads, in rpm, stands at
2800 rpm
